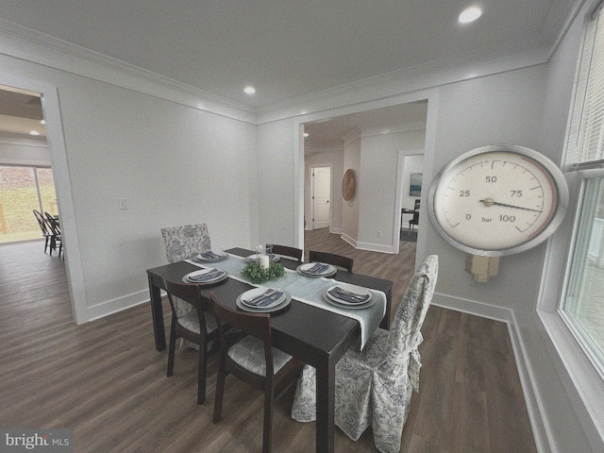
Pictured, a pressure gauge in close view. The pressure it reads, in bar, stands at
87.5 bar
